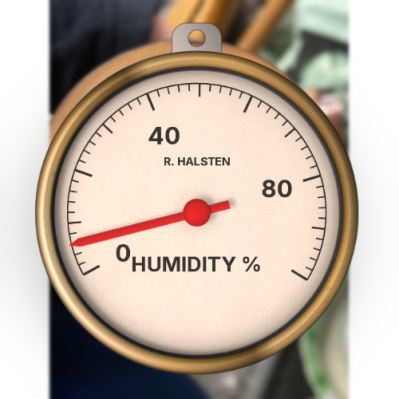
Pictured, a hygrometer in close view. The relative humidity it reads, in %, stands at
6 %
